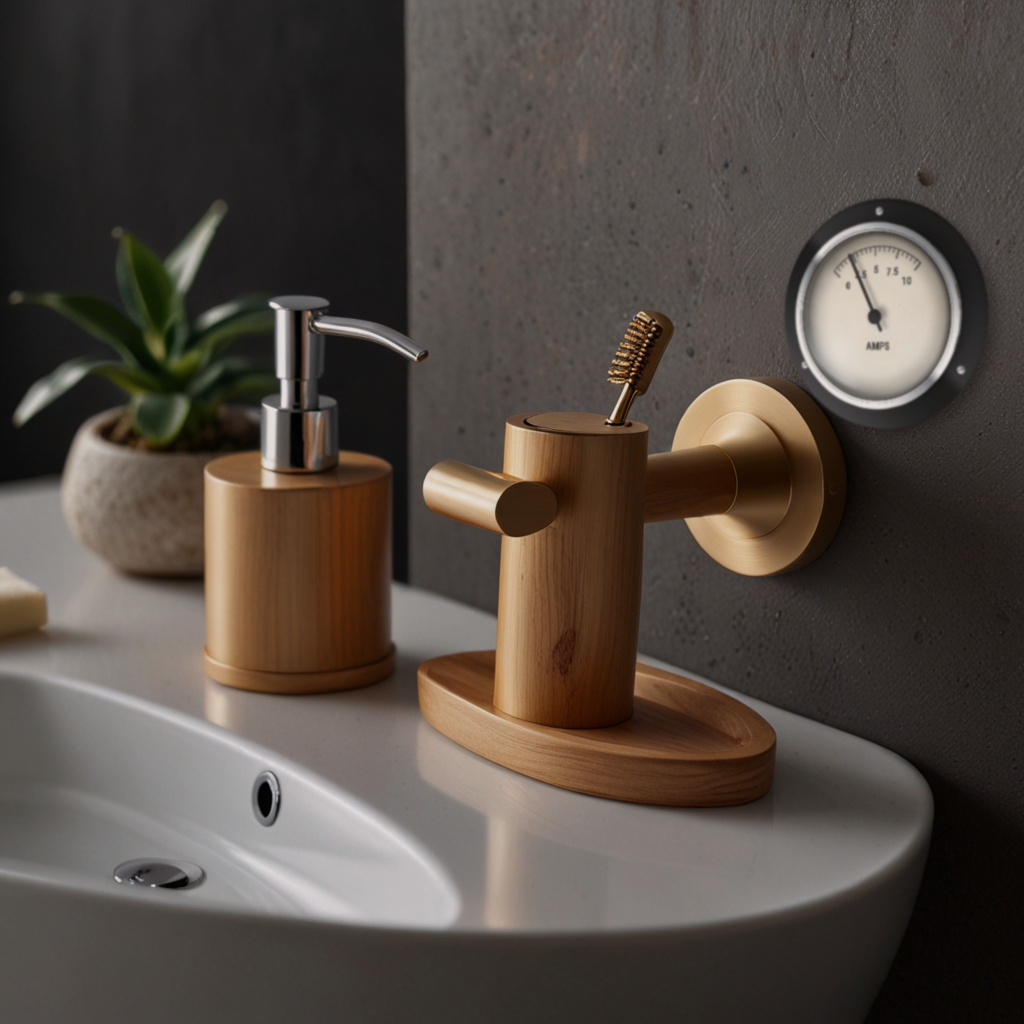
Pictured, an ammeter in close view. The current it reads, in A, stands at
2.5 A
